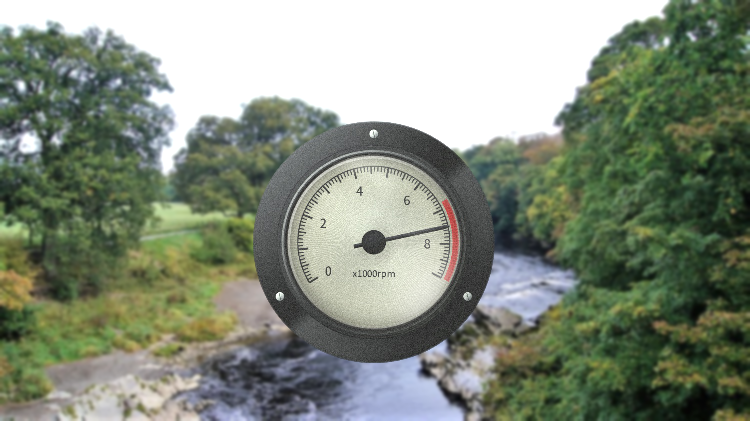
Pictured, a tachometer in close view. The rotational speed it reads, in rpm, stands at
7500 rpm
